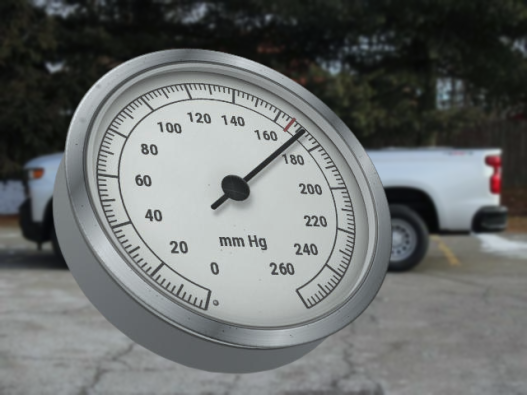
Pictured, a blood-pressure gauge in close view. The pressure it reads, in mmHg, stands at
172 mmHg
